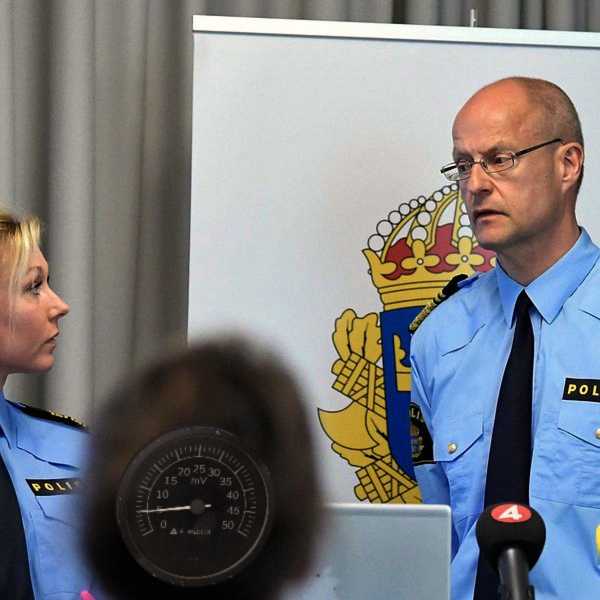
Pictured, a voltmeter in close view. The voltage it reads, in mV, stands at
5 mV
